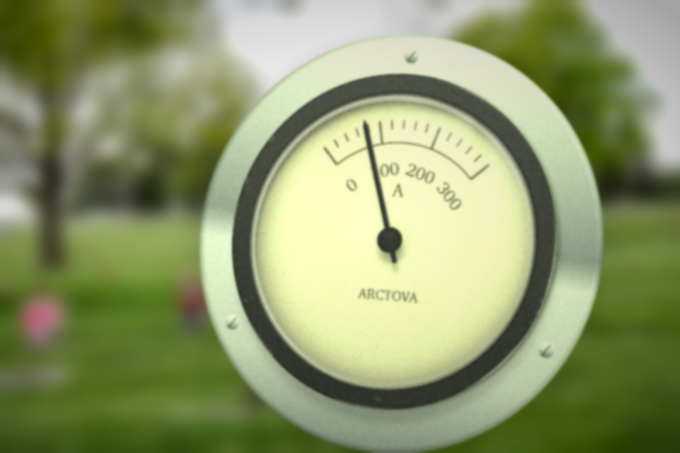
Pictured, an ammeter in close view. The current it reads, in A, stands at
80 A
